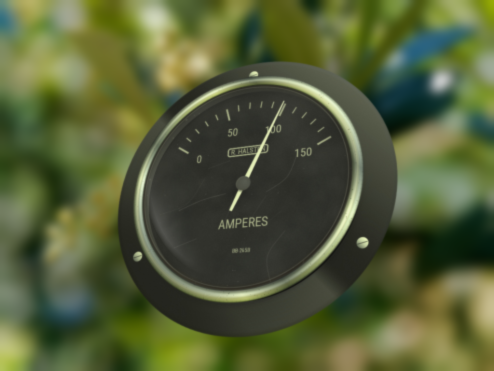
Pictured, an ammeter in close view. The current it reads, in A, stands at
100 A
